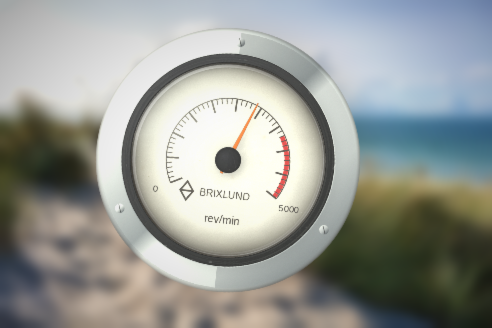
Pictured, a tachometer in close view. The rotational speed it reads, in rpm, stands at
2900 rpm
